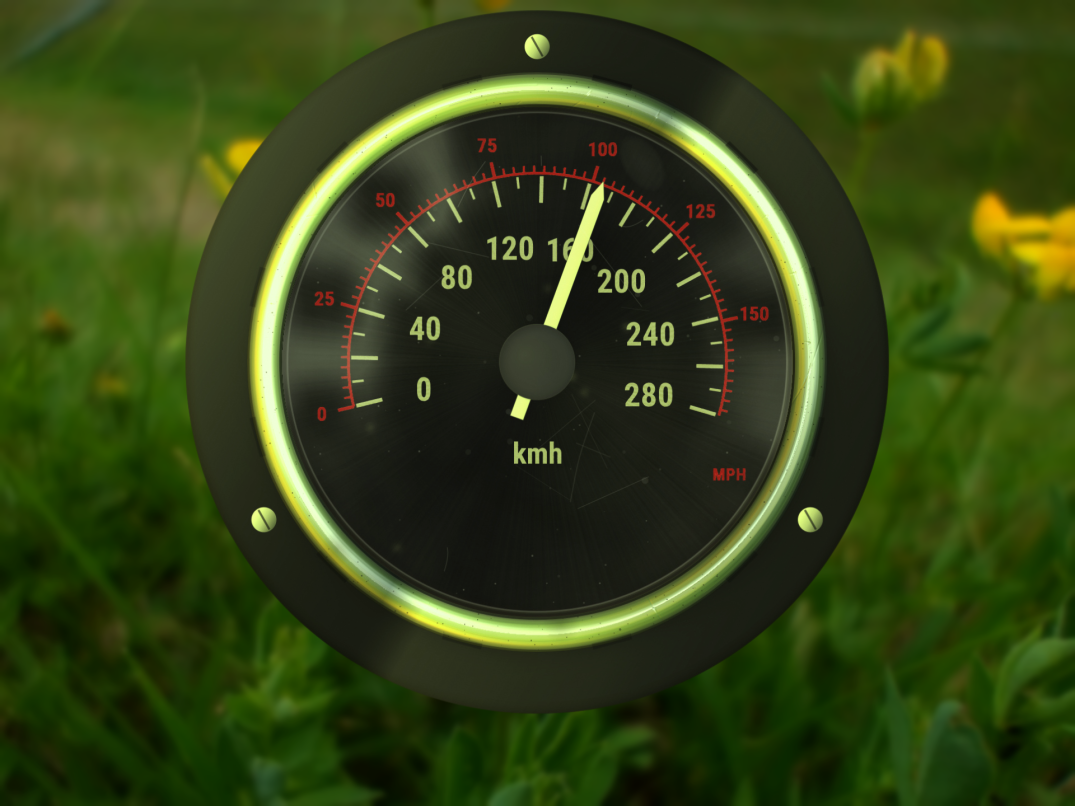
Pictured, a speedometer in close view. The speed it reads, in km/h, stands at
165 km/h
